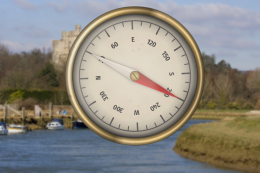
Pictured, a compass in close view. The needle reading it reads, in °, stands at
210 °
